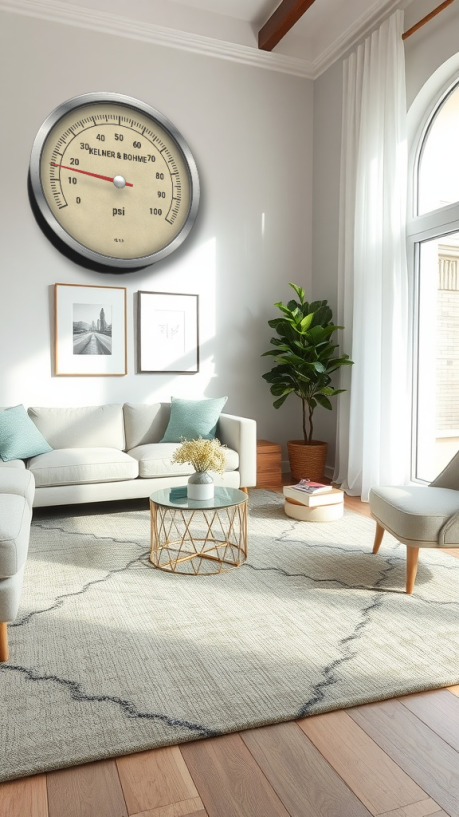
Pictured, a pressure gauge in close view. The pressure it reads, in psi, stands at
15 psi
